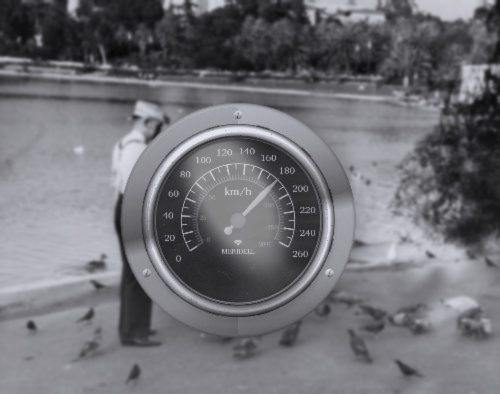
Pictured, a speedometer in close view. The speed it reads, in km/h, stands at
180 km/h
